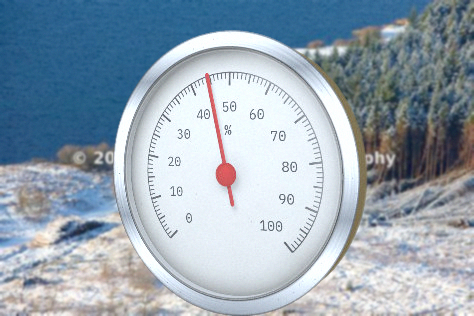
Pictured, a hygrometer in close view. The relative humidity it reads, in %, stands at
45 %
